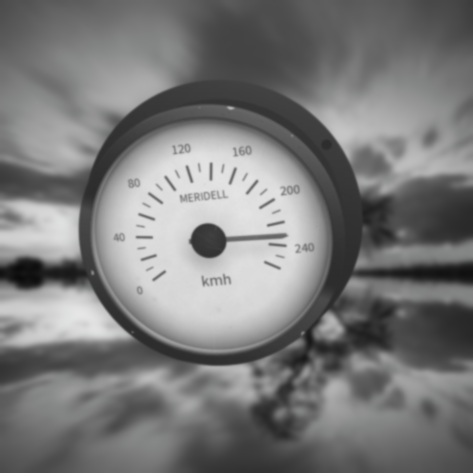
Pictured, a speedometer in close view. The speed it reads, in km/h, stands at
230 km/h
